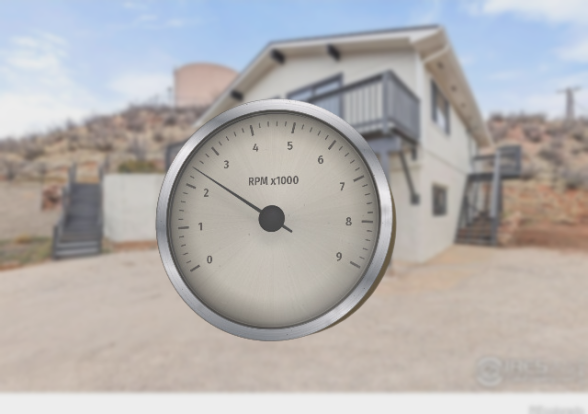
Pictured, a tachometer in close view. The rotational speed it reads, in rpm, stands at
2400 rpm
